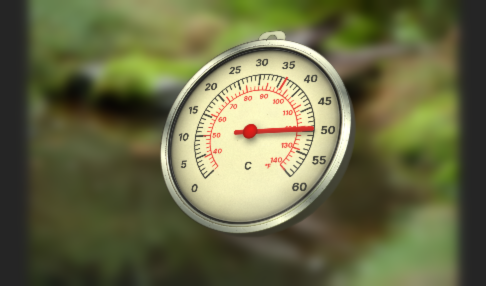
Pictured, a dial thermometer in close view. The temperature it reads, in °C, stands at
50 °C
